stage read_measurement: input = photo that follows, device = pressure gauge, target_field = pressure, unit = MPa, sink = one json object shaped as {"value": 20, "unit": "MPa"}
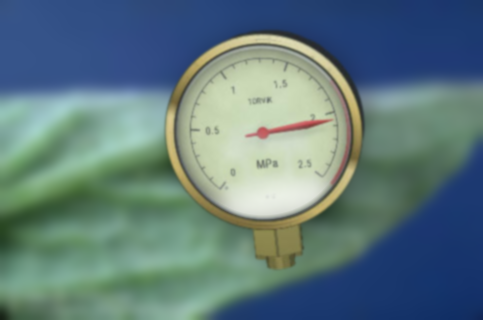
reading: {"value": 2.05, "unit": "MPa"}
